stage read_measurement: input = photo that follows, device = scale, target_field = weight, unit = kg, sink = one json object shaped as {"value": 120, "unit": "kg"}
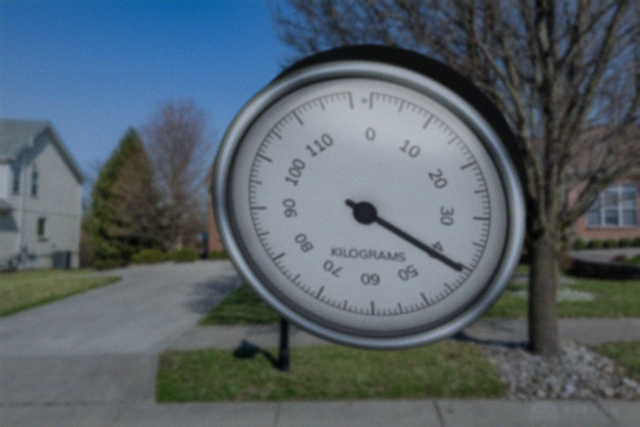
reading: {"value": 40, "unit": "kg"}
